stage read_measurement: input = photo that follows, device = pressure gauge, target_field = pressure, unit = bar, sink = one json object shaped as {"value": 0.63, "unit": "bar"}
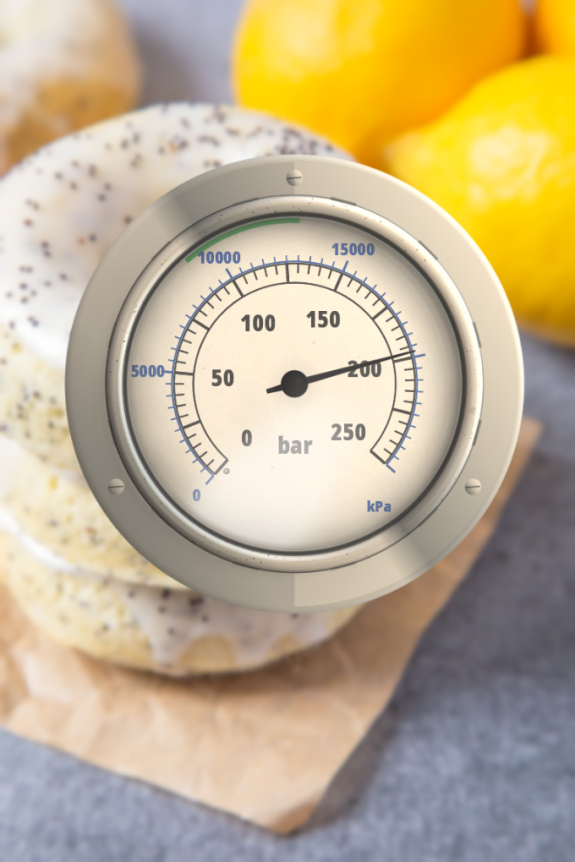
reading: {"value": 197.5, "unit": "bar"}
